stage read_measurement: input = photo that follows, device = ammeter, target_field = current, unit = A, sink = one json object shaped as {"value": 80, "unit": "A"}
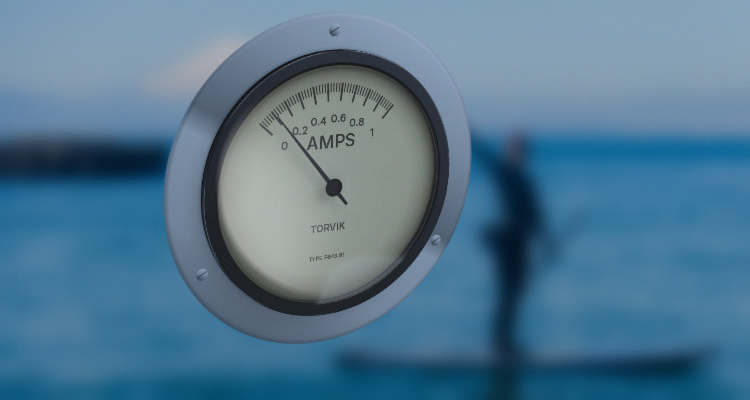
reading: {"value": 0.1, "unit": "A"}
